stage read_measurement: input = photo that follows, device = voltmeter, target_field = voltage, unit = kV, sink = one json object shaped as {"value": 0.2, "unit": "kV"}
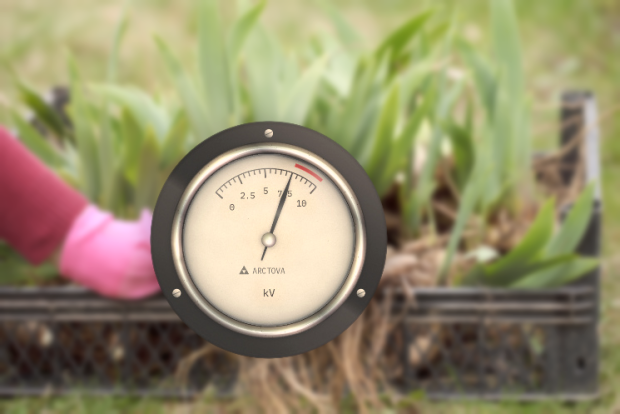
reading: {"value": 7.5, "unit": "kV"}
